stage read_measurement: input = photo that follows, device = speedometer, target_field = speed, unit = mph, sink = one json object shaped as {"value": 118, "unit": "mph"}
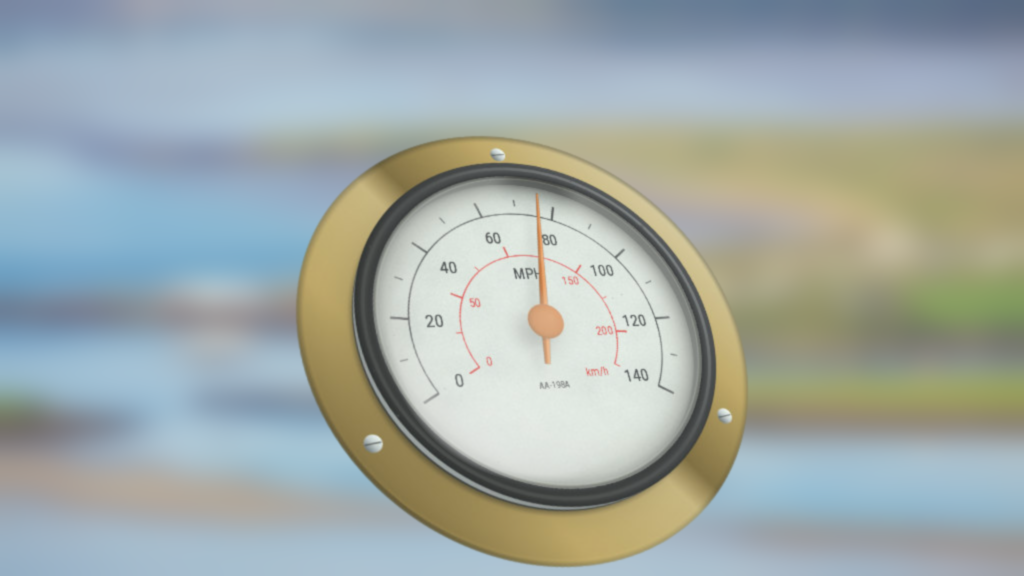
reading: {"value": 75, "unit": "mph"}
